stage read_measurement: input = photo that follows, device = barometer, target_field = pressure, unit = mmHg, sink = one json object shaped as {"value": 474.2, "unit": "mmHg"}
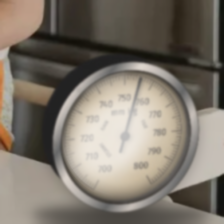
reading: {"value": 755, "unit": "mmHg"}
